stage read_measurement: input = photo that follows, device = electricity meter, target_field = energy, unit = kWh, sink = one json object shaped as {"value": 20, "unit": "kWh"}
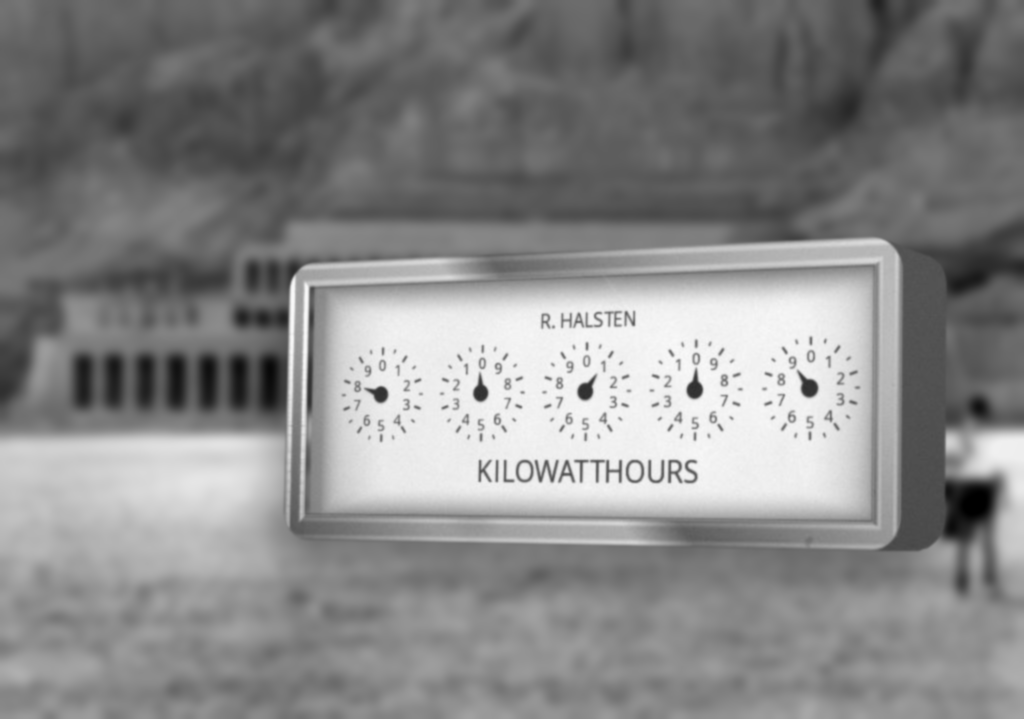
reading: {"value": 80099, "unit": "kWh"}
